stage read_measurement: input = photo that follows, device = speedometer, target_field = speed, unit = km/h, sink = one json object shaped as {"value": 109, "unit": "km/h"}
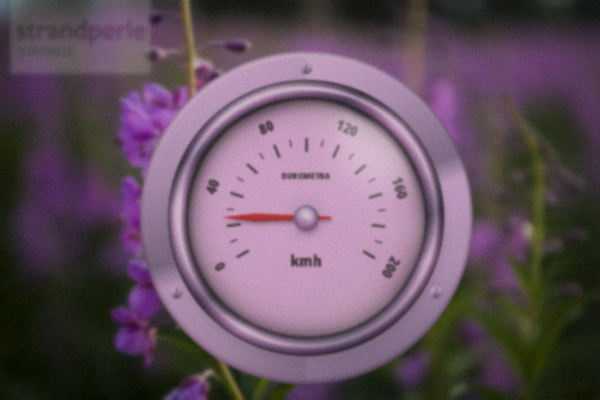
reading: {"value": 25, "unit": "km/h"}
